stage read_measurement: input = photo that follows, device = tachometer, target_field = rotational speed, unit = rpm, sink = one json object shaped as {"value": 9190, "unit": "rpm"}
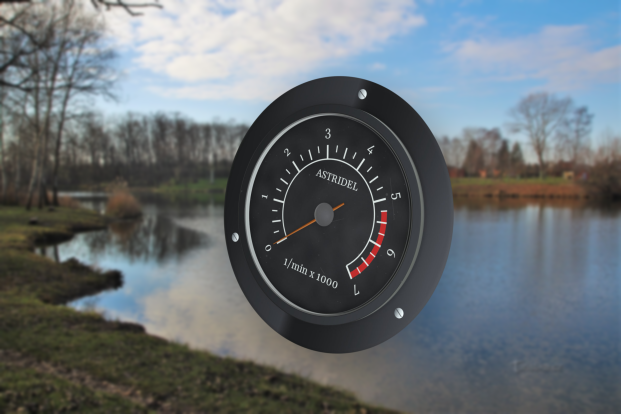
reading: {"value": 0, "unit": "rpm"}
